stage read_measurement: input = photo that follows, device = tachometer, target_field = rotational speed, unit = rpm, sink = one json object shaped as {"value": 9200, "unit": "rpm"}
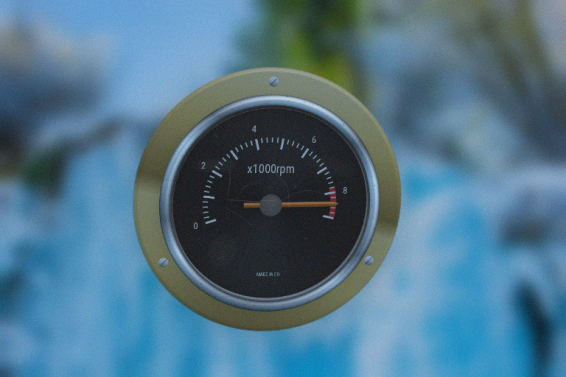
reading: {"value": 8400, "unit": "rpm"}
